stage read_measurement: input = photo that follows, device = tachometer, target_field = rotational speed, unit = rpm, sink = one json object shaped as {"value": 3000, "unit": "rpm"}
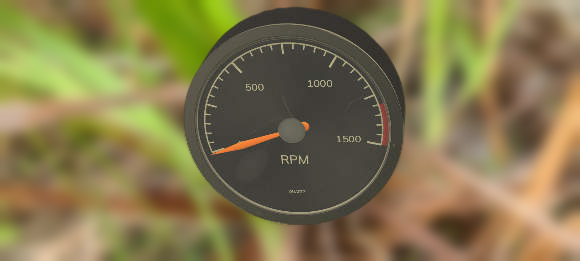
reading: {"value": 0, "unit": "rpm"}
